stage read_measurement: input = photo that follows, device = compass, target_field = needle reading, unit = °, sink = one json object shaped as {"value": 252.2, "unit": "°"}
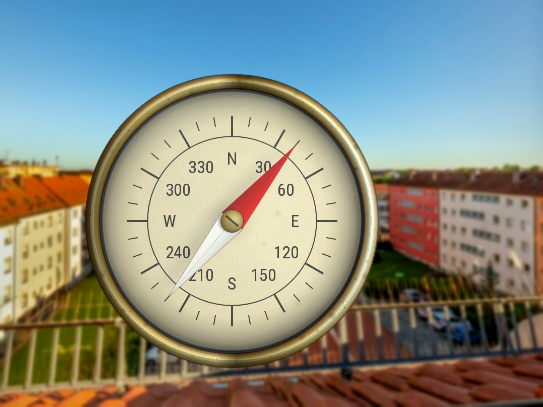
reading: {"value": 40, "unit": "°"}
